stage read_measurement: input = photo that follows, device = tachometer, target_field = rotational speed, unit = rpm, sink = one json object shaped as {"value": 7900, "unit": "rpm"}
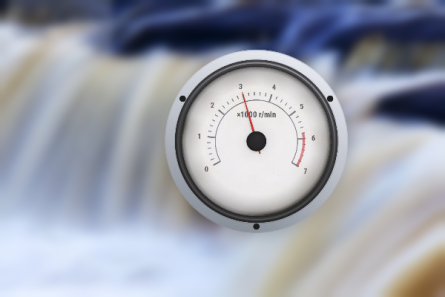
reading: {"value": 3000, "unit": "rpm"}
